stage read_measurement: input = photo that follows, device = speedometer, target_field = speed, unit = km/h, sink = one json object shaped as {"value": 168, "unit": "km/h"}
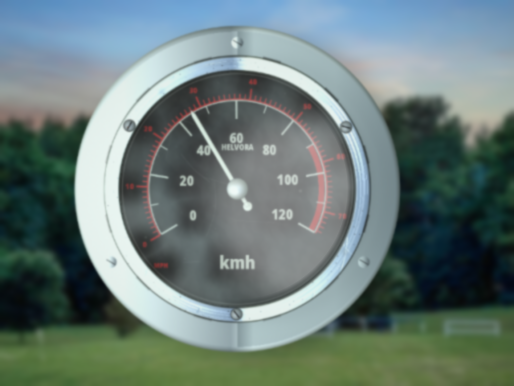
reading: {"value": 45, "unit": "km/h"}
